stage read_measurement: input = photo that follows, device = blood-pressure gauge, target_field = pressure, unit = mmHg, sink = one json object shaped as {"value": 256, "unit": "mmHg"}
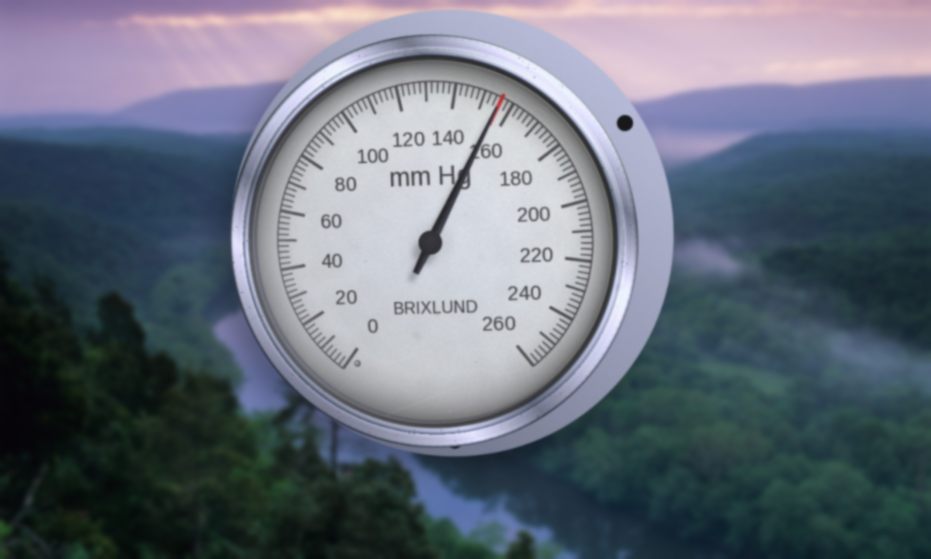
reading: {"value": 156, "unit": "mmHg"}
